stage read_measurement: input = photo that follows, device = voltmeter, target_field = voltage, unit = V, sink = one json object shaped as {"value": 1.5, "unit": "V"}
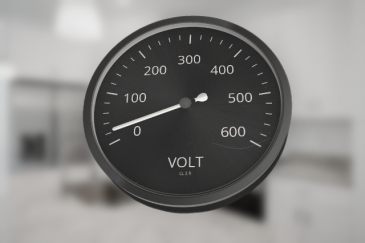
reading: {"value": 20, "unit": "V"}
